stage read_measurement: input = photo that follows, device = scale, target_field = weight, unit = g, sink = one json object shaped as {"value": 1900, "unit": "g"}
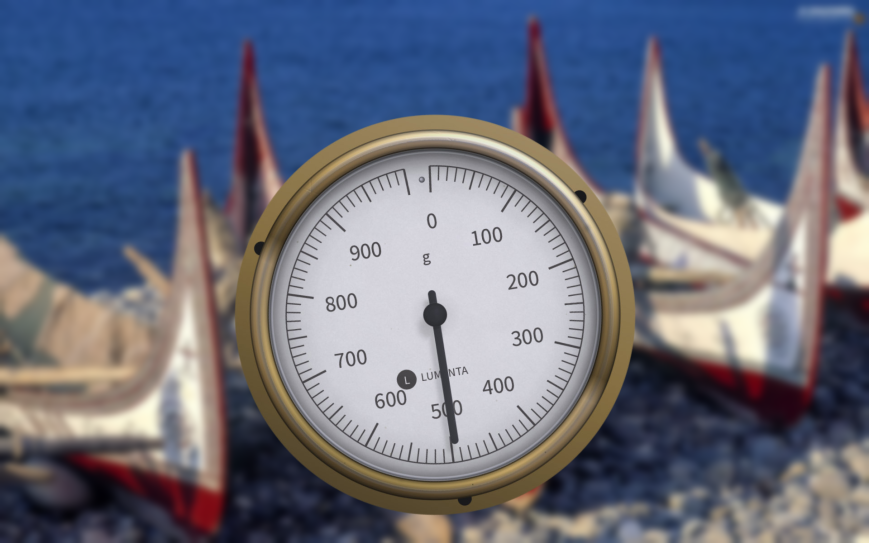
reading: {"value": 495, "unit": "g"}
